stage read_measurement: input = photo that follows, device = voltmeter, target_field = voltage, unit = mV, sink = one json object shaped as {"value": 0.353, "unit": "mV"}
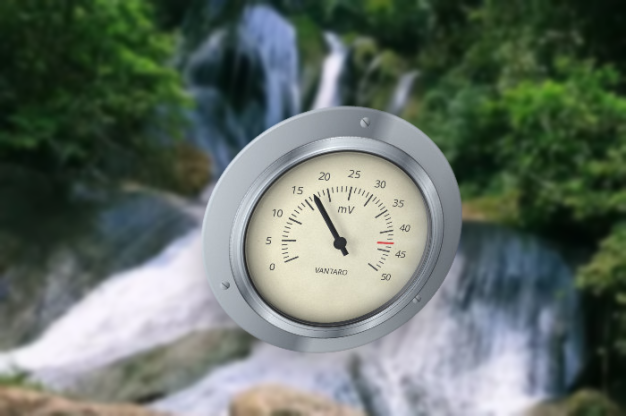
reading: {"value": 17, "unit": "mV"}
